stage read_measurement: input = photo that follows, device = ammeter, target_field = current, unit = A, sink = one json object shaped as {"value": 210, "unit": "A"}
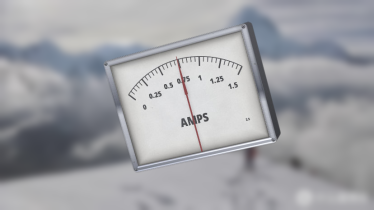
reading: {"value": 0.75, "unit": "A"}
